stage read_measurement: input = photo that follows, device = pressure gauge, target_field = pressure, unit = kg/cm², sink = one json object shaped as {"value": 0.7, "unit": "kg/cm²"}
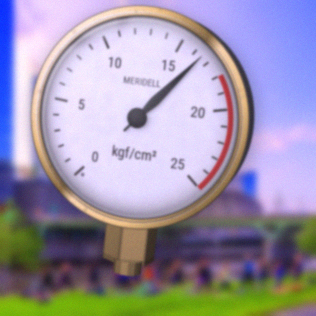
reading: {"value": 16.5, "unit": "kg/cm²"}
